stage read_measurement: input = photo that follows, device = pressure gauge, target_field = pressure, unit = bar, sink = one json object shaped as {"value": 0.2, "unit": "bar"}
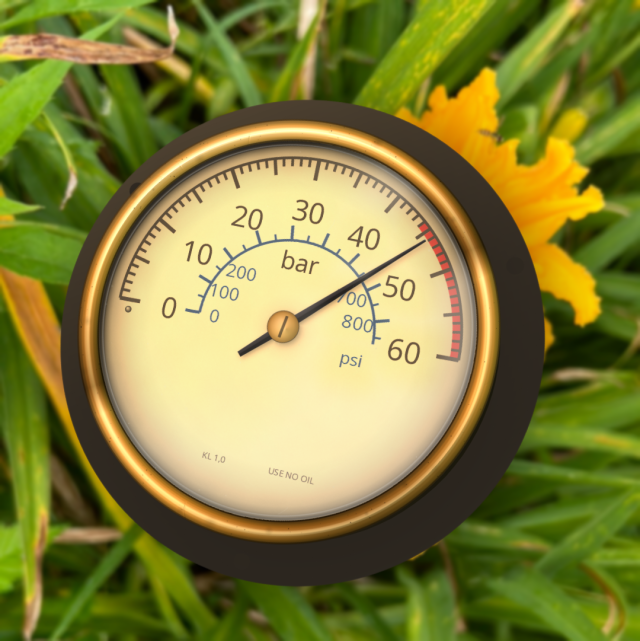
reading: {"value": 46, "unit": "bar"}
